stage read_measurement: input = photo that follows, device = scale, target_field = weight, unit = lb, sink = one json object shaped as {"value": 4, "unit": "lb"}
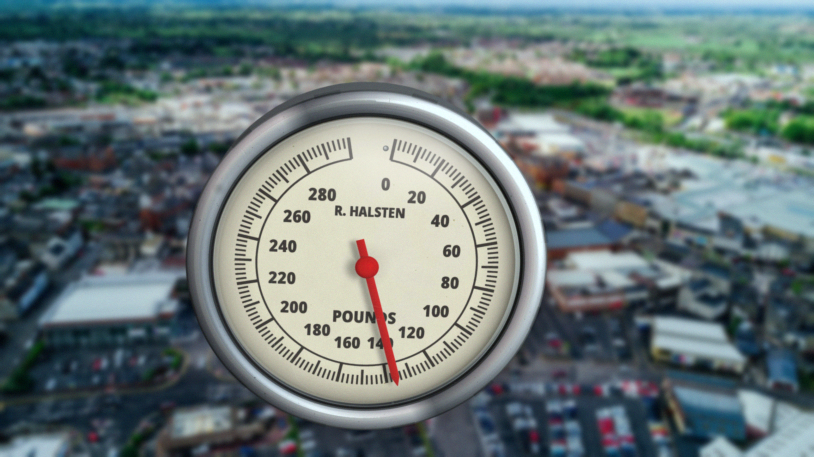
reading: {"value": 136, "unit": "lb"}
